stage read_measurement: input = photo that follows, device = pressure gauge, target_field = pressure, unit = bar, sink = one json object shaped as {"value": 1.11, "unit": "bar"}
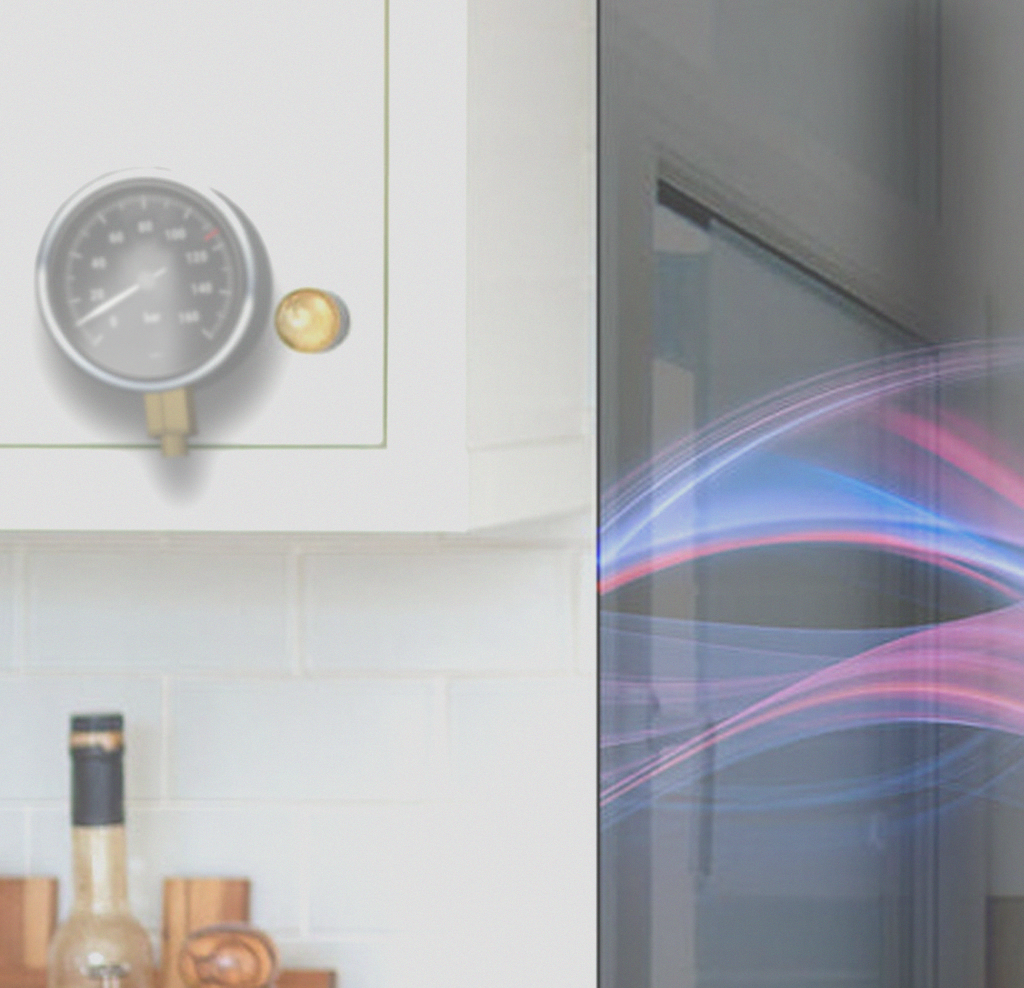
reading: {"value": 10, "unit": "bar"}
